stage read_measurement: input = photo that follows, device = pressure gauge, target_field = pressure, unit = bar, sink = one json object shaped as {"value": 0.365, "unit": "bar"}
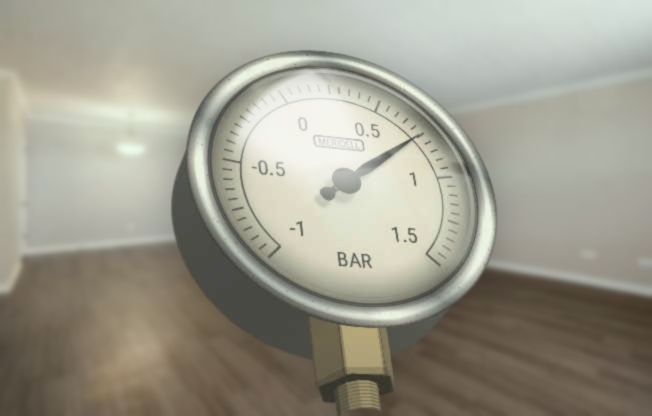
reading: {"value": 0.75, "unit": "bar"}
